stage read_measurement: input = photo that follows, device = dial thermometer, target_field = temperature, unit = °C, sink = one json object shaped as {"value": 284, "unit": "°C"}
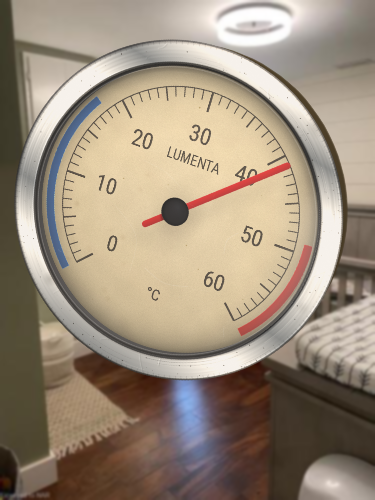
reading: {"value": 41, "unit": "°C"}
